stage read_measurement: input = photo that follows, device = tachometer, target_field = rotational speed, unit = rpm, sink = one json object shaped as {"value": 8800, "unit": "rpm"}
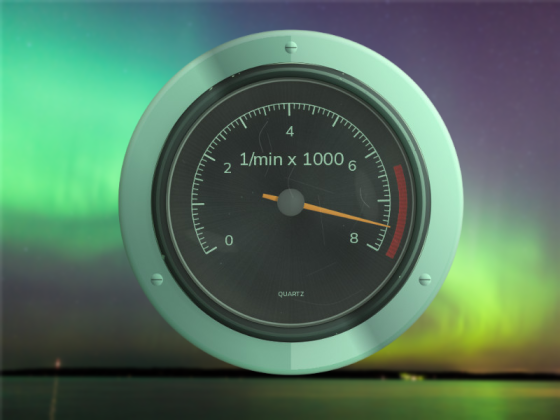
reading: {"value": 7500, "unit": "rpm"}
